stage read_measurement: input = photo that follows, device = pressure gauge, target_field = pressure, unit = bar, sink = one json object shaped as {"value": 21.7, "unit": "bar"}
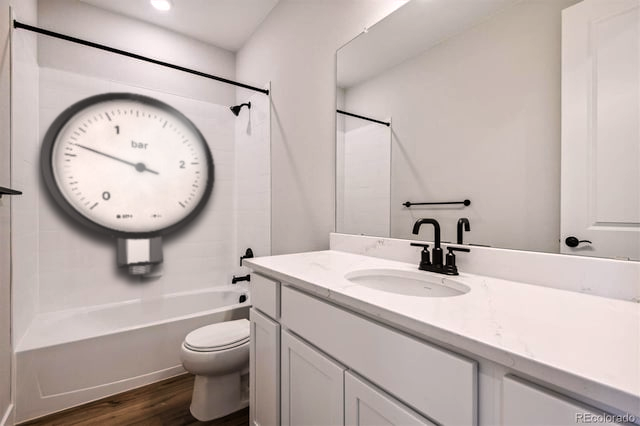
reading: {"value": 0.6, "unit": "bar"}
